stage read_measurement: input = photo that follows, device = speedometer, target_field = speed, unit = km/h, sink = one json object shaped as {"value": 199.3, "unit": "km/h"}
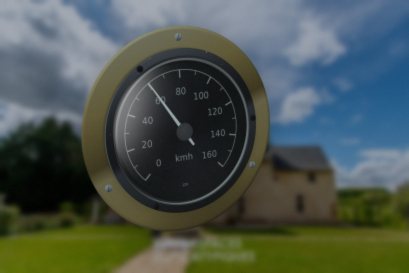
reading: {"value": 60, "unit": "km/h"}
